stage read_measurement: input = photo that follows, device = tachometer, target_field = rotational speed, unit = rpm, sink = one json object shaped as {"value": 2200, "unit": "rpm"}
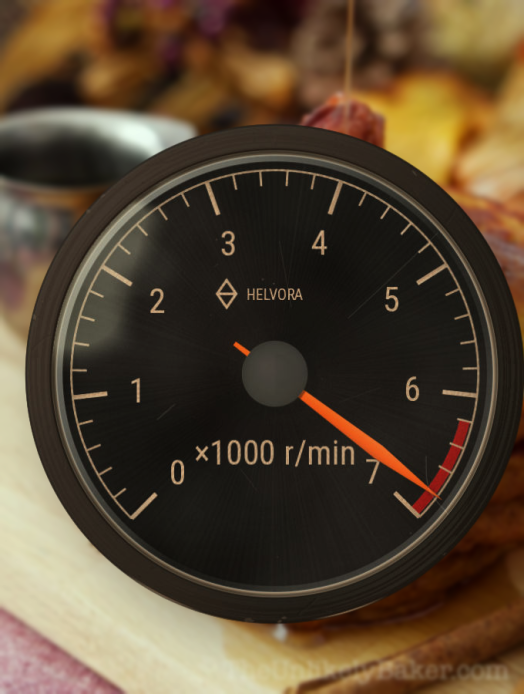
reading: {"value": 6800, "unit": "rpm"}
